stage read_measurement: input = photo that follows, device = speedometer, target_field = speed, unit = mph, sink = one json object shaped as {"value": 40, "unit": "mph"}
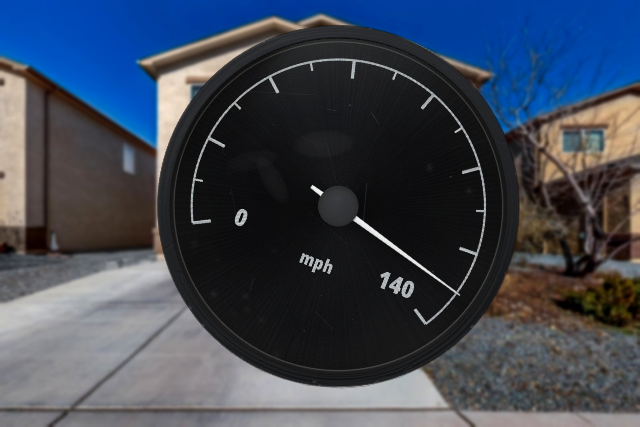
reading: {"value": 130, "unit": "mph"}
